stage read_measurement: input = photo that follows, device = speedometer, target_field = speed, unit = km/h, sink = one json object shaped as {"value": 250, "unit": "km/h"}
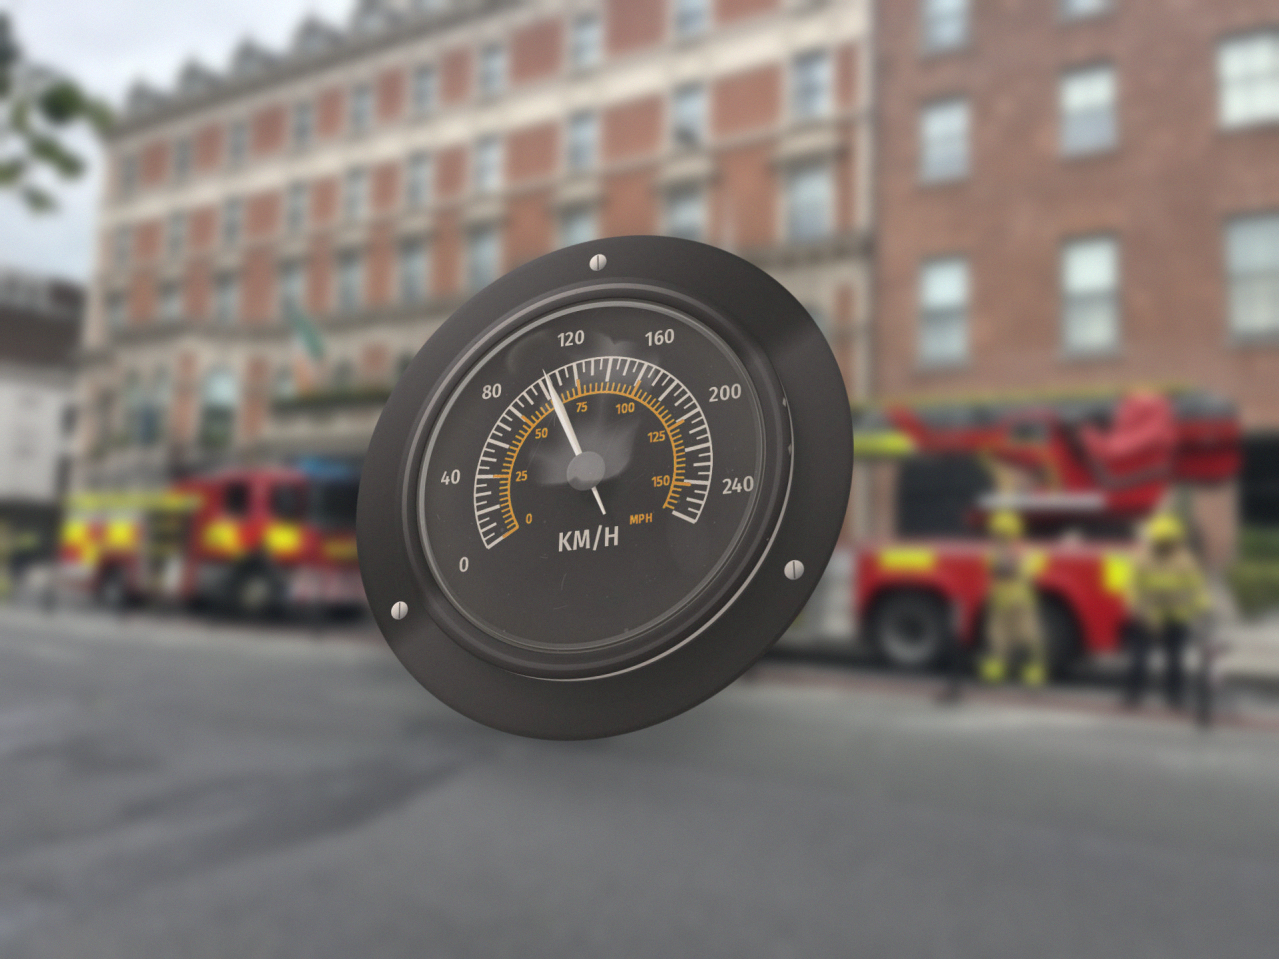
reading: {"value": 105, "unit": "km/h"}
